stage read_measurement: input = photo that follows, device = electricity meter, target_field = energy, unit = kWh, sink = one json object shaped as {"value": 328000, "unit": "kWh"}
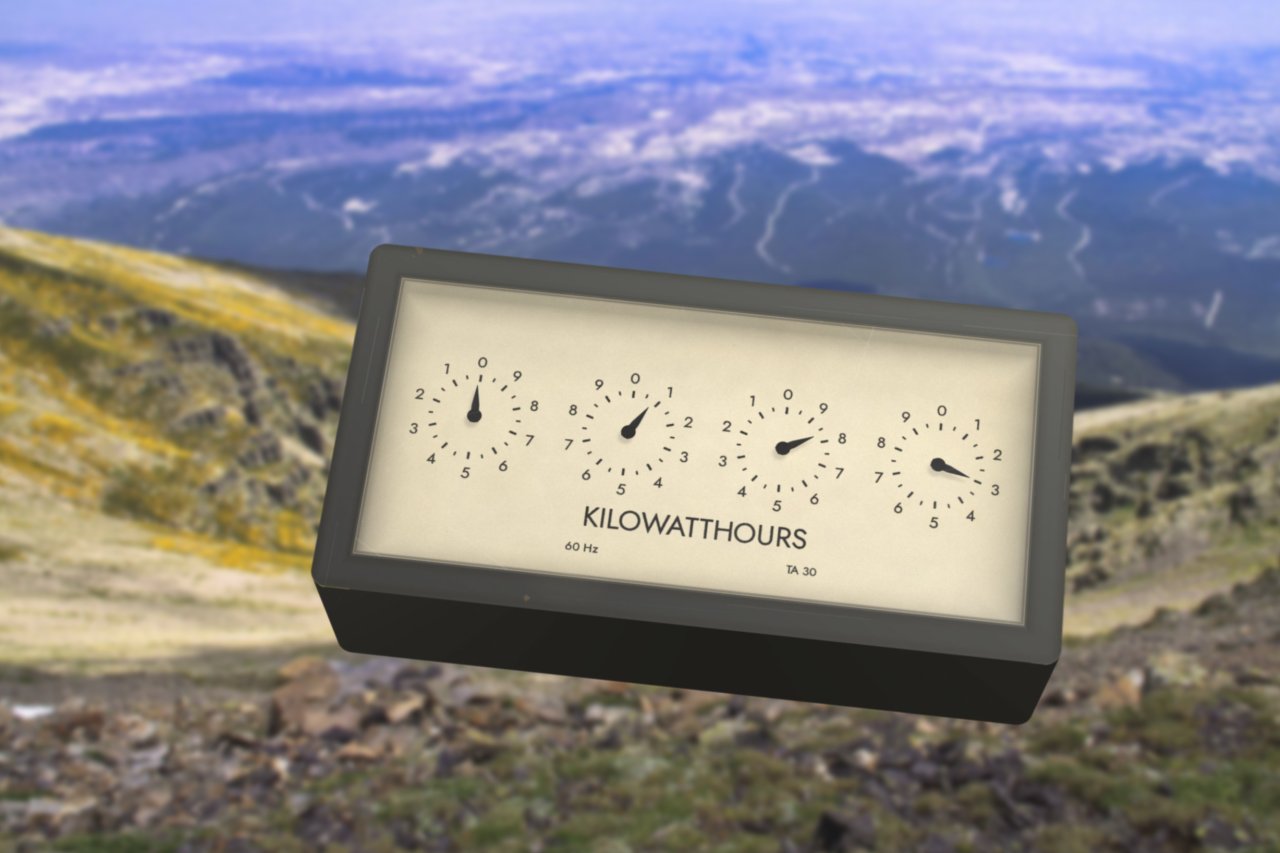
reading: {"value": 83, "unit": "kWh"}
